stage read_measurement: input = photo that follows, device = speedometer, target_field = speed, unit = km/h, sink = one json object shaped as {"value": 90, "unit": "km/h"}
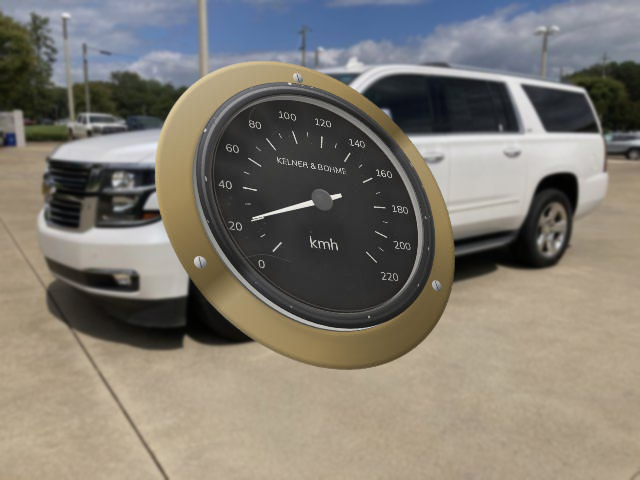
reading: {"value": 20, "unit": "km/h"}
